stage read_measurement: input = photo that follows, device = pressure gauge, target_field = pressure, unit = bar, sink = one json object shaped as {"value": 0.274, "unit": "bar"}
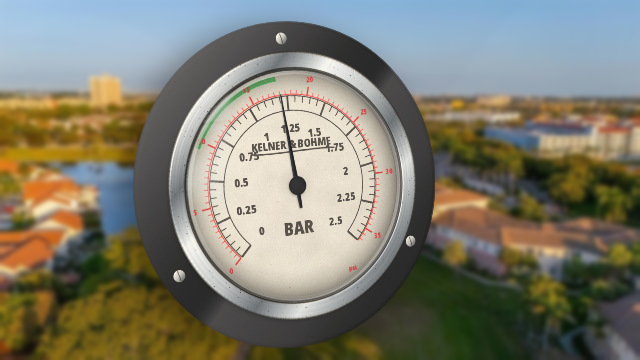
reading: {"value": 1.2, "unit": "bar"}
